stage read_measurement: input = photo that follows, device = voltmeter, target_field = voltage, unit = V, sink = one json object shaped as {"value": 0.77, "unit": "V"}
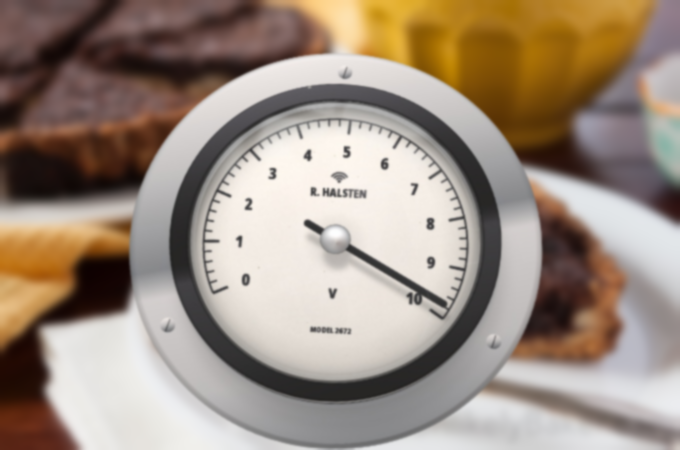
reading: {"value": 9.8, "unit": "V"}
